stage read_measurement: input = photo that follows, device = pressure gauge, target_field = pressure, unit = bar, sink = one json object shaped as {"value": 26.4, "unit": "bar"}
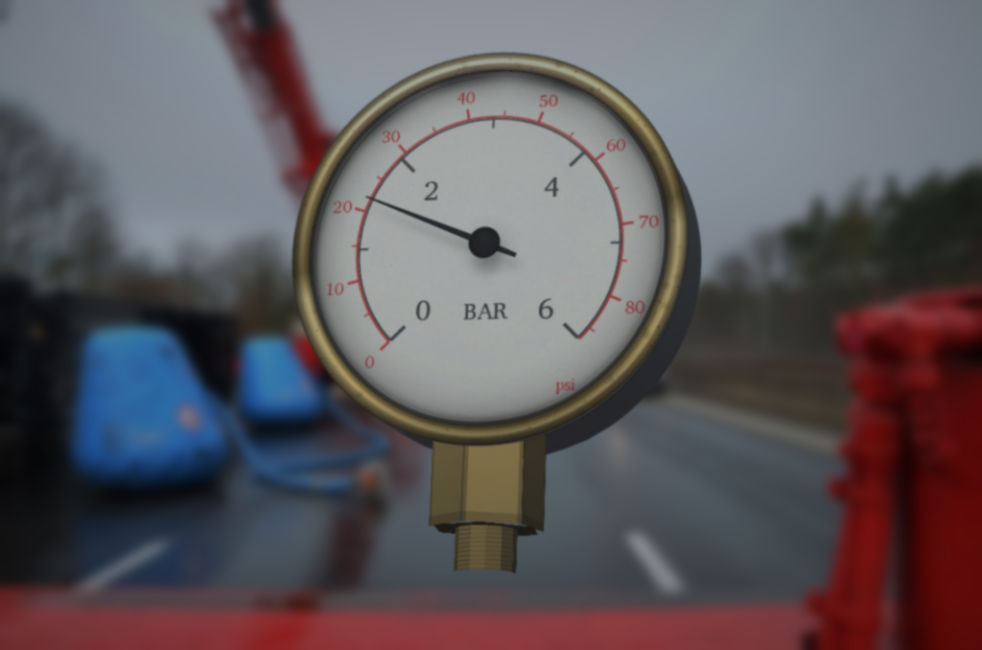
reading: {"value": 1.5, "unit": "bar"}
